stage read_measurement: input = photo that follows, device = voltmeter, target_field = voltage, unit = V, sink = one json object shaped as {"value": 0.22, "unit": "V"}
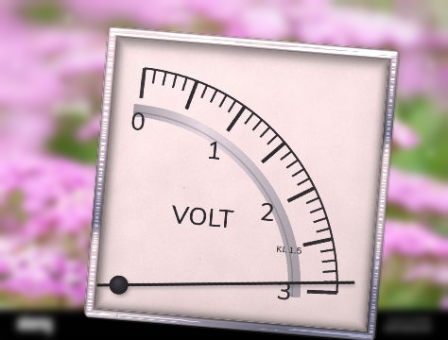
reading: {"value": 2.9, "unit": "V"}
